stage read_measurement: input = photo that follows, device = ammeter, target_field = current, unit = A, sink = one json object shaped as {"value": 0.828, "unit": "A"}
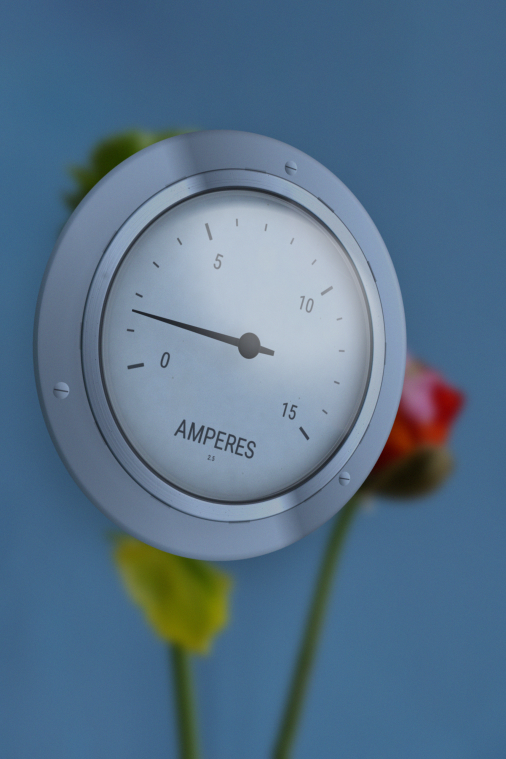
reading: {"value": 1.5, "unit": "A"}
